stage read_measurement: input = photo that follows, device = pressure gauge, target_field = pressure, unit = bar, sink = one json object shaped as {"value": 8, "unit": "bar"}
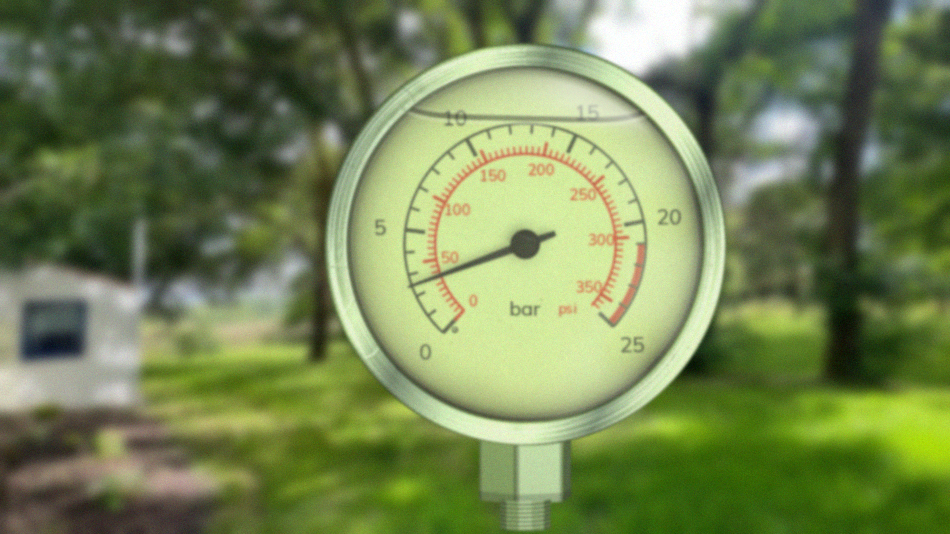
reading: {"value": 2.5, "unit": "bar"}
